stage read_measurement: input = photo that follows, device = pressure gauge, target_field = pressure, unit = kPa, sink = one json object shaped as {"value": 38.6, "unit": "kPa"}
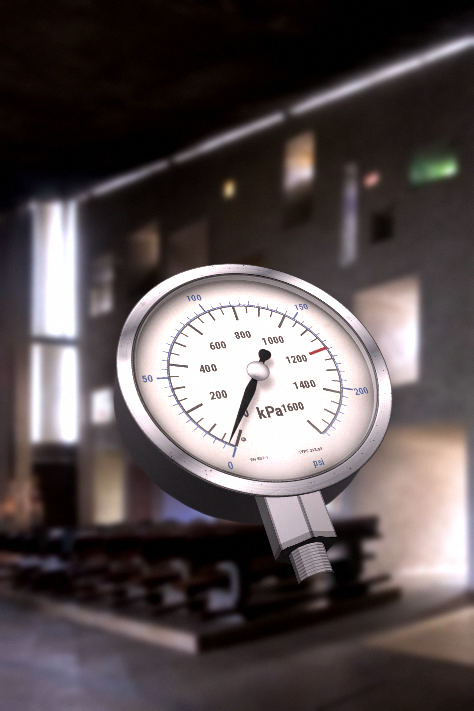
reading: {"value": 25, "unit": "kPa"}
